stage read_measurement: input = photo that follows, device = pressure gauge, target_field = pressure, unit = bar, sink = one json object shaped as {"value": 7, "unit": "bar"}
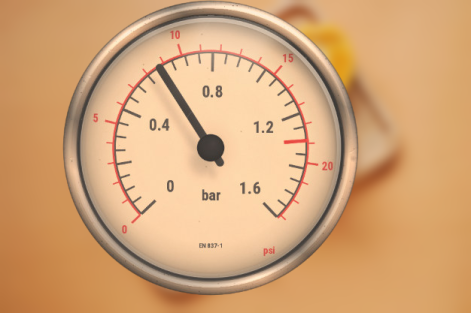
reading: {"value": 0.6, "unit": "bar"}
